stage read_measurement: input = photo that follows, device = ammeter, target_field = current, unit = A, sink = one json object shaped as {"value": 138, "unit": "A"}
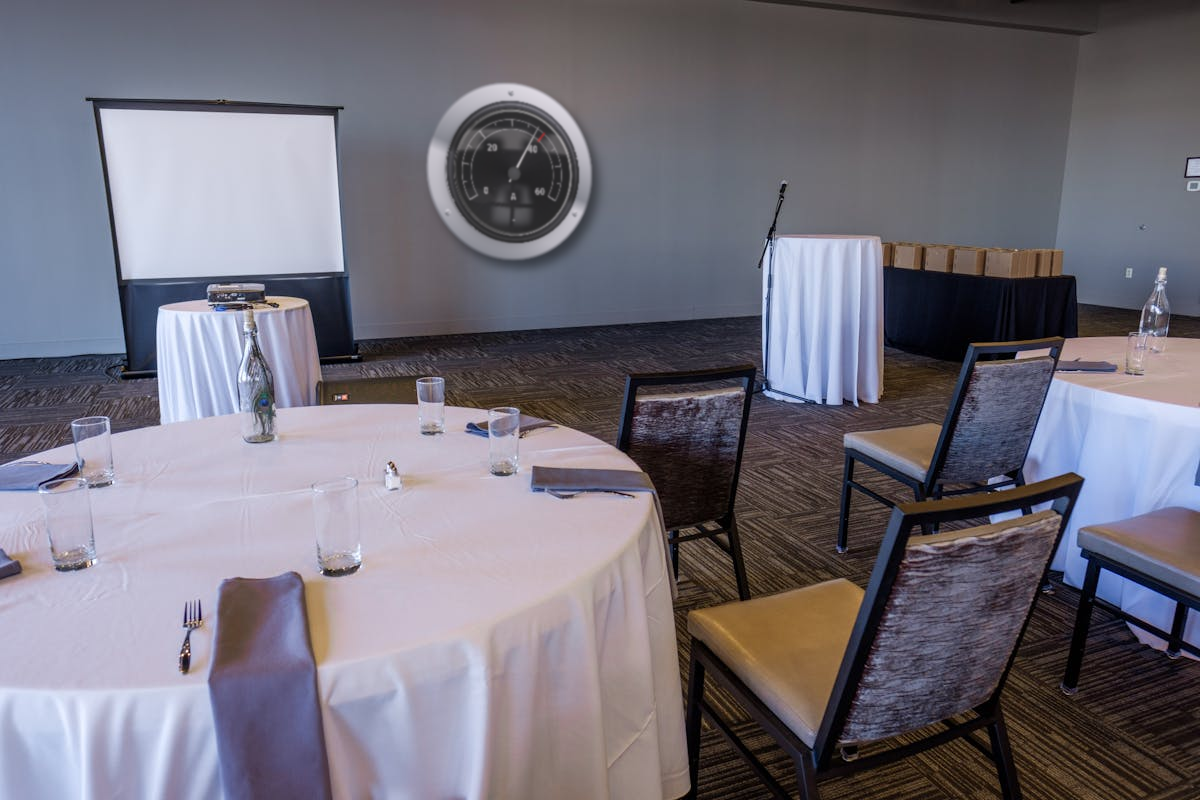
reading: {"value": 37.5, "unit": "A"}
